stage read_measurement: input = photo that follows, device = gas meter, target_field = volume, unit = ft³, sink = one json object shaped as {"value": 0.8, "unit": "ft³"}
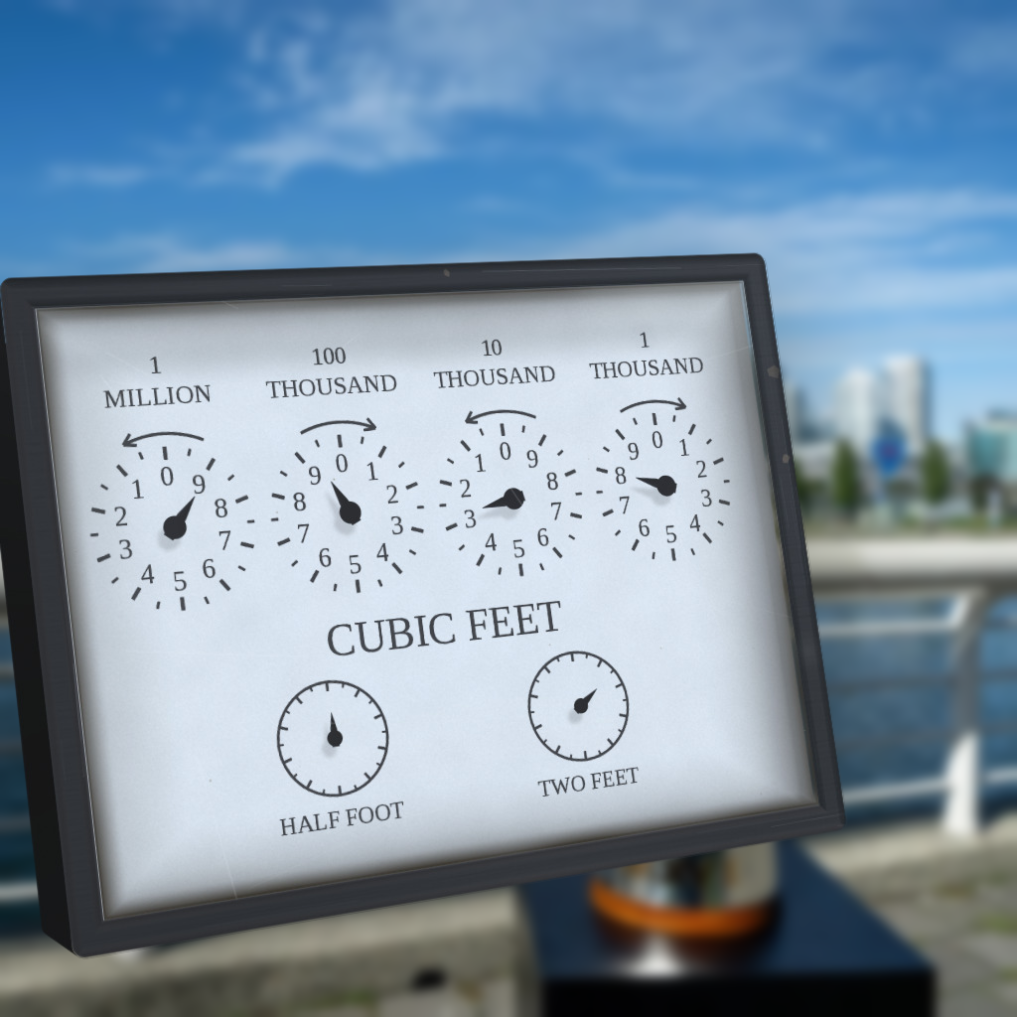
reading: {"value": 892800, "unit": "ft³"}
